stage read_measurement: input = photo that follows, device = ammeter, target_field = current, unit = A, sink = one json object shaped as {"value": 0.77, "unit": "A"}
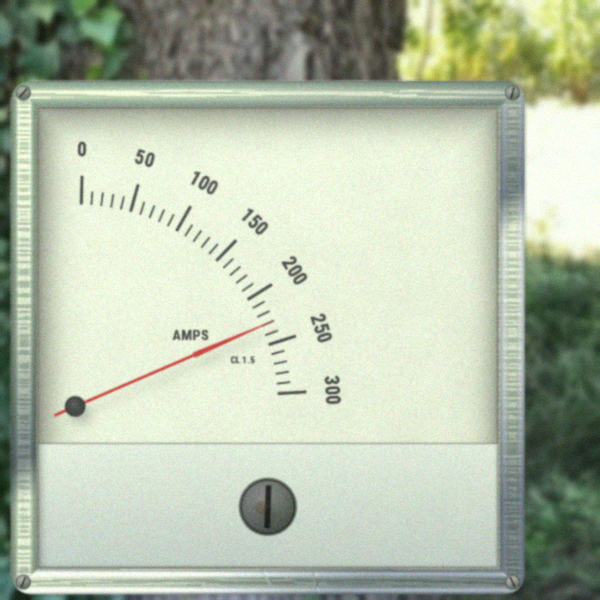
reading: {"value": 230, "unit": "A"}
